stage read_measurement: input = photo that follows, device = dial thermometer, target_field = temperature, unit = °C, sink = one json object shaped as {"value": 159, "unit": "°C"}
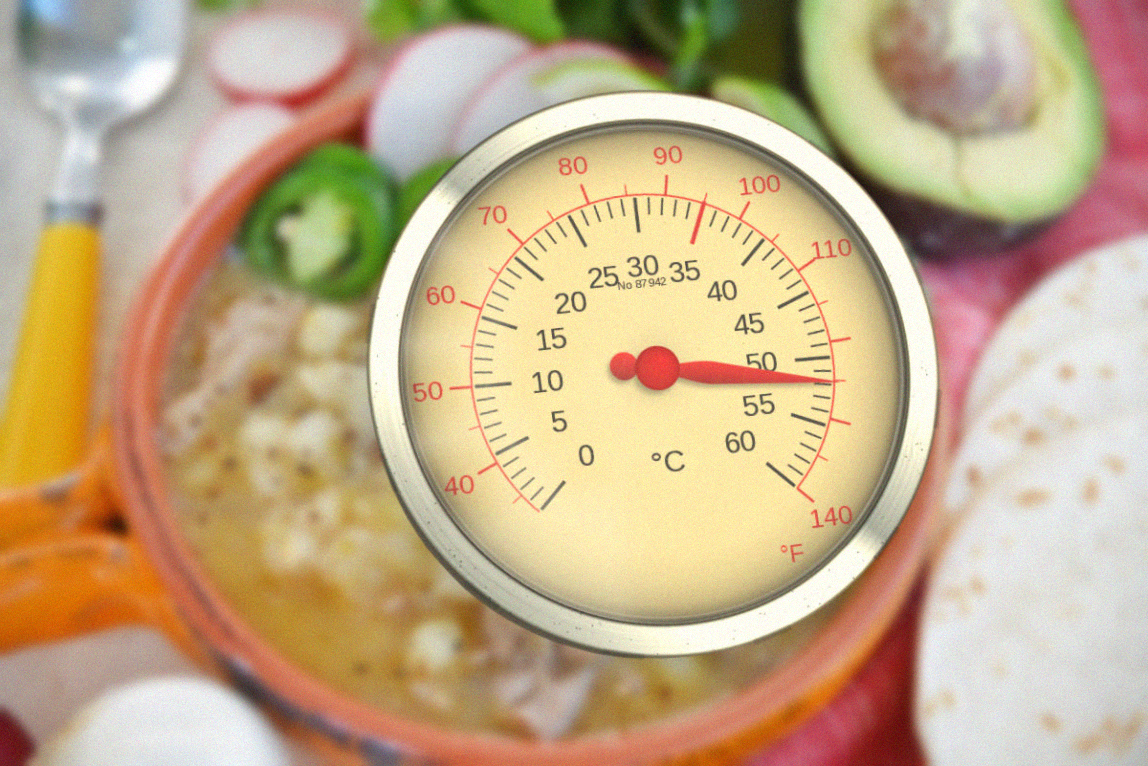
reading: {"value": 52, "unit": "°C"}
